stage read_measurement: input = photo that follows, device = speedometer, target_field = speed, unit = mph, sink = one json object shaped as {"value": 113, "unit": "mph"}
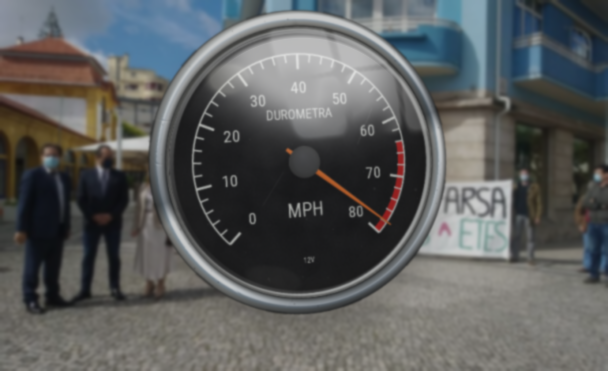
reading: {"value": 78, "unit": "mph"}
